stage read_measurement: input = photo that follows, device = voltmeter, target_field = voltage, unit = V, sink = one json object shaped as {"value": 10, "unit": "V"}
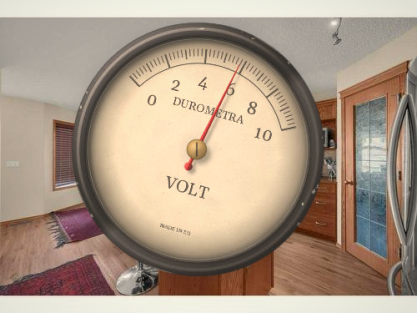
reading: {"value": 5.8, "unit": "V"}
